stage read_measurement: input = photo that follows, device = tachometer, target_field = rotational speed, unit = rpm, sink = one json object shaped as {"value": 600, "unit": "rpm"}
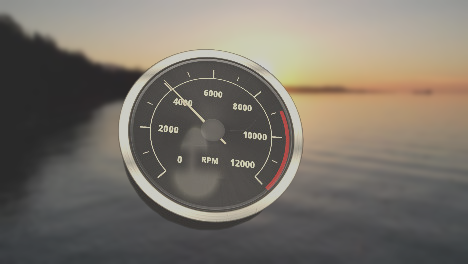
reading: {"value": 4000, "unit": "rpm"}
